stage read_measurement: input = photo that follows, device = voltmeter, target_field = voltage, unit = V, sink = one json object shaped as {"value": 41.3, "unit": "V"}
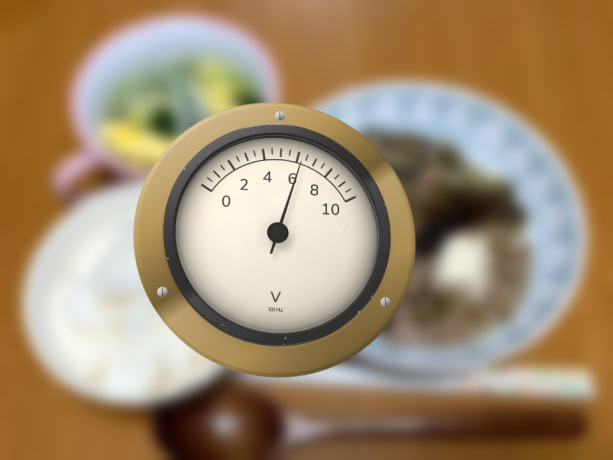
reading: {"value": 6.25, "unit": "V"}
